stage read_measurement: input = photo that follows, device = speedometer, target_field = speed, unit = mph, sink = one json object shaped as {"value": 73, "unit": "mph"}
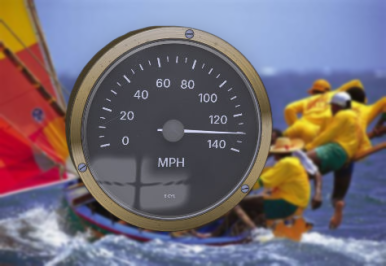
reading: {"value": 130, "unit": "mph"}
